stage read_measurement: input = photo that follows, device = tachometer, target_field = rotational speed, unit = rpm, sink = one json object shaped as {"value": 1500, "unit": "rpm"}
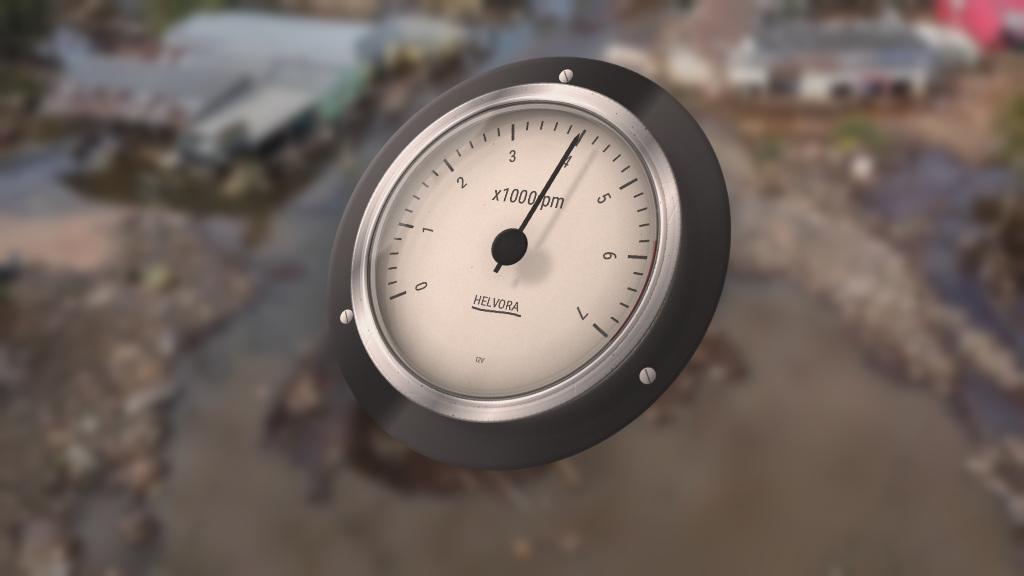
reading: {"value": 4000, "unit": "rpm"}
